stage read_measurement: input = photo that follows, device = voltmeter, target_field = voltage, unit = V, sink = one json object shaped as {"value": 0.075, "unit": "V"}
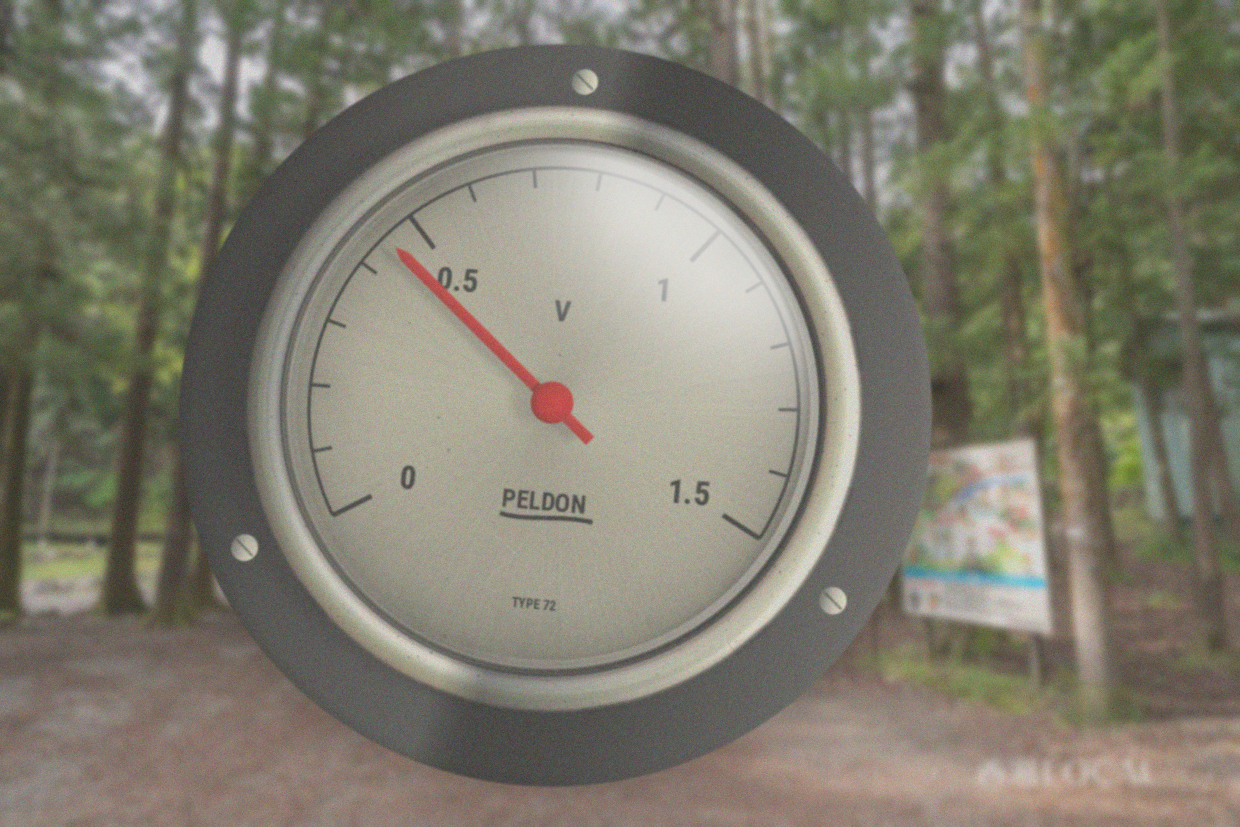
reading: {"value": 0.45, "unit": "V"}
